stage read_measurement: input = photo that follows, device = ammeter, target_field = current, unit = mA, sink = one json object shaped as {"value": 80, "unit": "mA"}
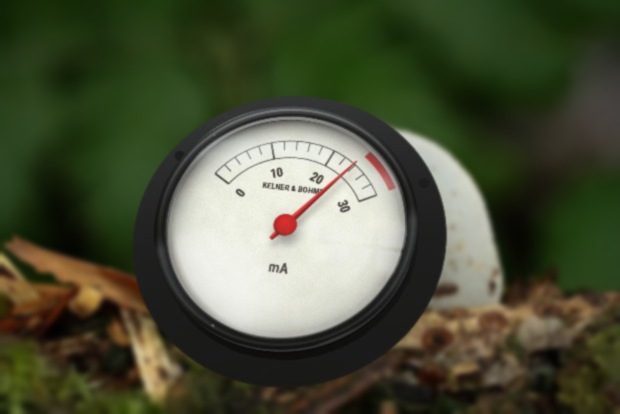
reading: {"value": 24, "unit": "mA"}
